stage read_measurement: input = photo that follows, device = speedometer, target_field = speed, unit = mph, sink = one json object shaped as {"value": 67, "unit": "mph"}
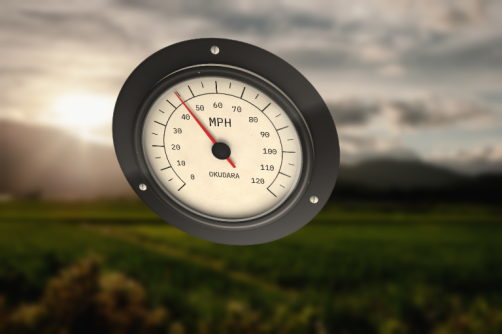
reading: {"value": 45, "unit": "mph"}
